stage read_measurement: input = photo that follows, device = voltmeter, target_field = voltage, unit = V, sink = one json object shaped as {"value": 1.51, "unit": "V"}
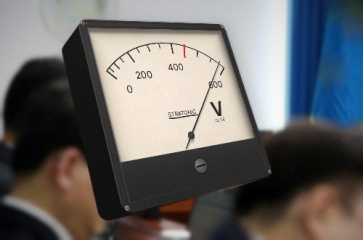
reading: {"value": 575, "unit": "V"}
